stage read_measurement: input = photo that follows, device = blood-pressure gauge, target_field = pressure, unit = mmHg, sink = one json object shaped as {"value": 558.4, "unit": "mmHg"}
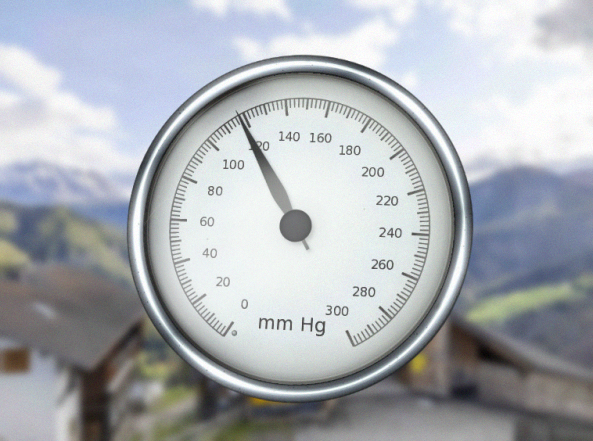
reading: {"value": 118, "unit": "mmHg"}
